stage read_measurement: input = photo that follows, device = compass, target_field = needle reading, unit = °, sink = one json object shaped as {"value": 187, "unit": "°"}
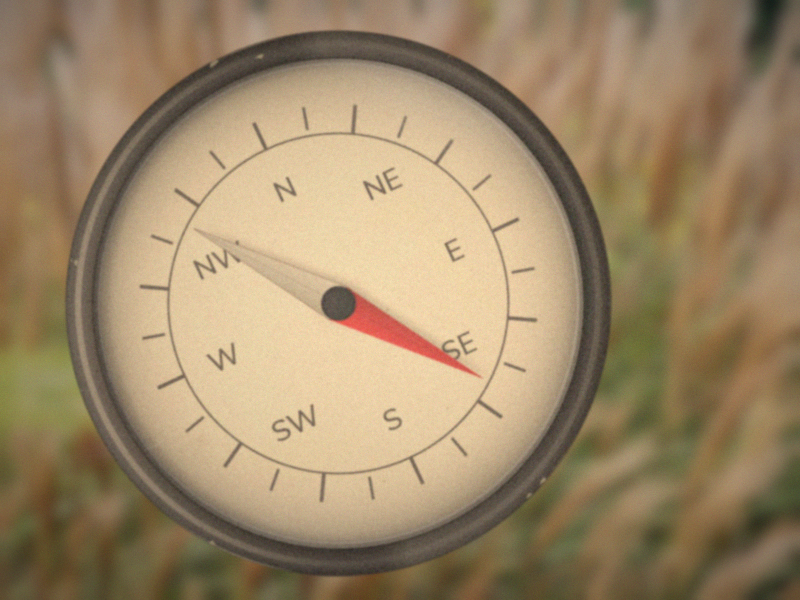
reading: {"value": 142.5, "unit": "°"}
